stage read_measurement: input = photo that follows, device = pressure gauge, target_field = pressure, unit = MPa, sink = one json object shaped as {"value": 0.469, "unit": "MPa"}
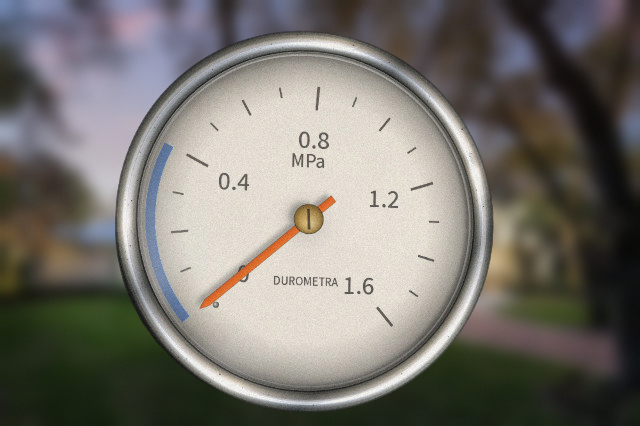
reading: {"value": 0, "unit": "MPa"}
